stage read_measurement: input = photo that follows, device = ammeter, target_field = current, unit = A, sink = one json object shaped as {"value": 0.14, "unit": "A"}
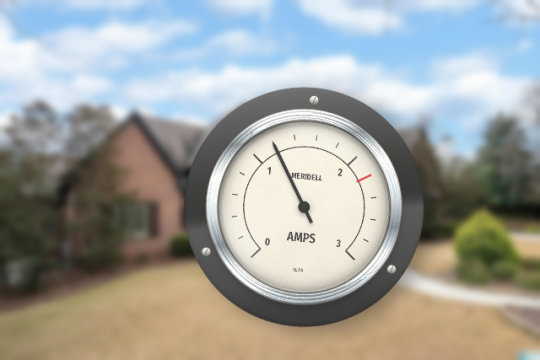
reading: {"value": 1.2, "unit": "A"}
